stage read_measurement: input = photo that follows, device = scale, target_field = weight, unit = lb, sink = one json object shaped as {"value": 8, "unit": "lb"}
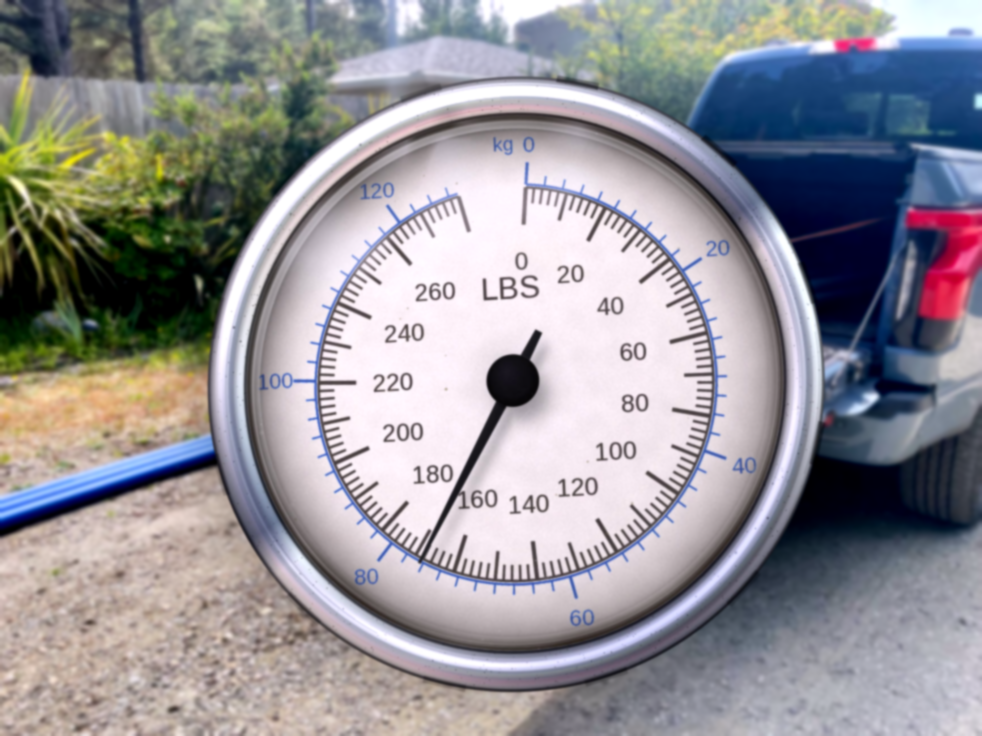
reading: {"value": 168, "unit": "lb"}
